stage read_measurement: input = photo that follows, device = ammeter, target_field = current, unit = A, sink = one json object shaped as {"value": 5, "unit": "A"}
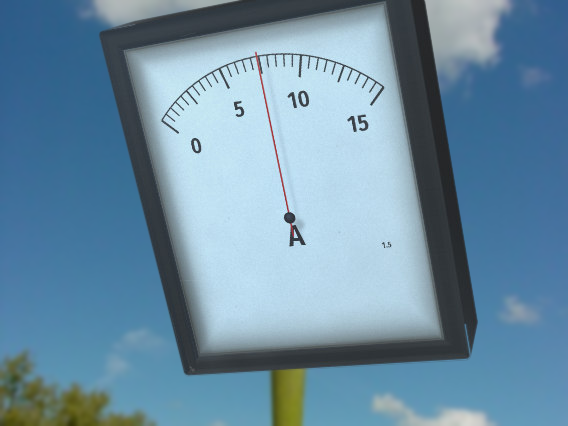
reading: {"value": 7.5, "unit": "A"}
